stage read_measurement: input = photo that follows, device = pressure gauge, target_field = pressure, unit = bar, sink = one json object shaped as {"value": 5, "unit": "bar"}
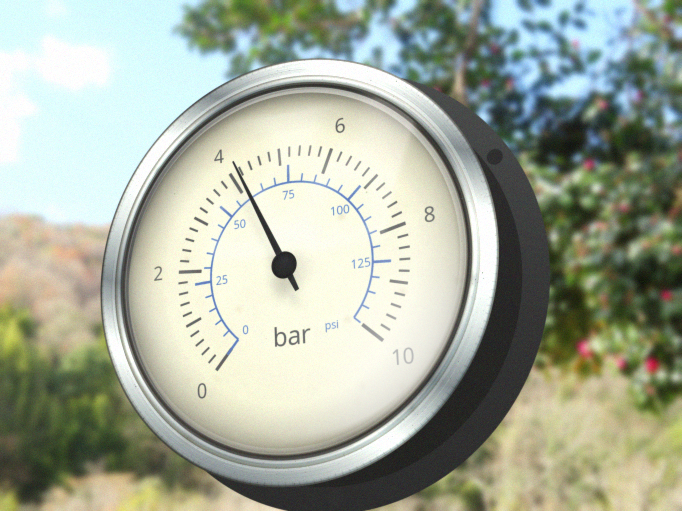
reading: {"value": 4.2, "unit": "bar"}
